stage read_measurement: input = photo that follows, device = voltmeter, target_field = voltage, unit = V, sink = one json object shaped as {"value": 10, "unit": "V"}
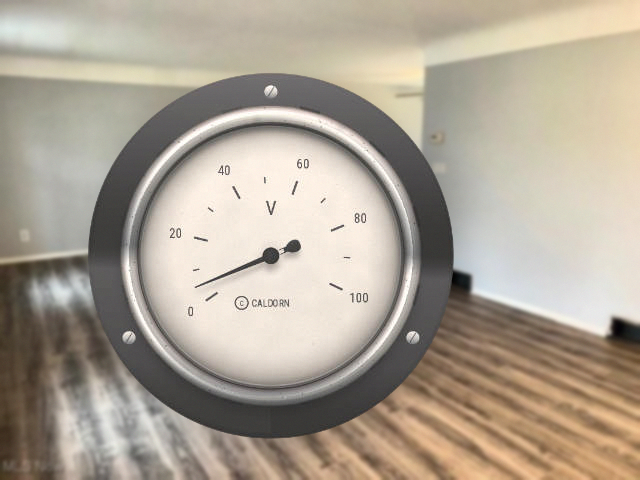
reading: {"value": 5, "unit": "V"}
